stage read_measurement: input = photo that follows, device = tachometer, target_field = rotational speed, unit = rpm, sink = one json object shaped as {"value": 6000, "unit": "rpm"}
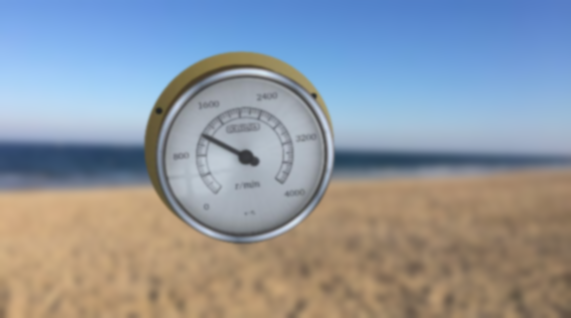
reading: {"value": 1200, "unit": "rpm"}
